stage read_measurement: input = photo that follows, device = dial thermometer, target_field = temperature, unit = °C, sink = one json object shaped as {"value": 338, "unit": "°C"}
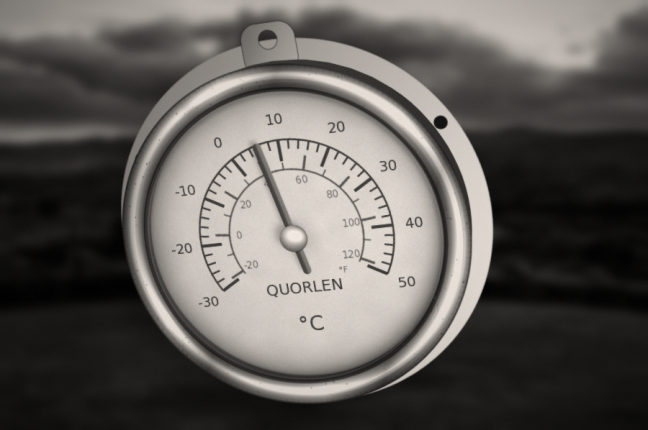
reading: {"value": 6, "unit": "°C"}
